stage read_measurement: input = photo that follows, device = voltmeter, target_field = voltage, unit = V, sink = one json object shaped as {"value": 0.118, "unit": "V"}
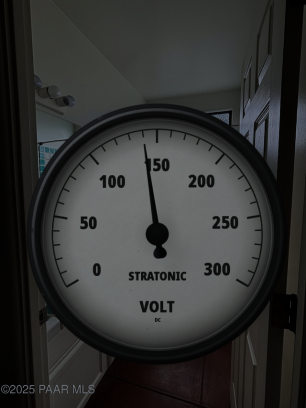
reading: {"value": 140, "unit": "V"}
